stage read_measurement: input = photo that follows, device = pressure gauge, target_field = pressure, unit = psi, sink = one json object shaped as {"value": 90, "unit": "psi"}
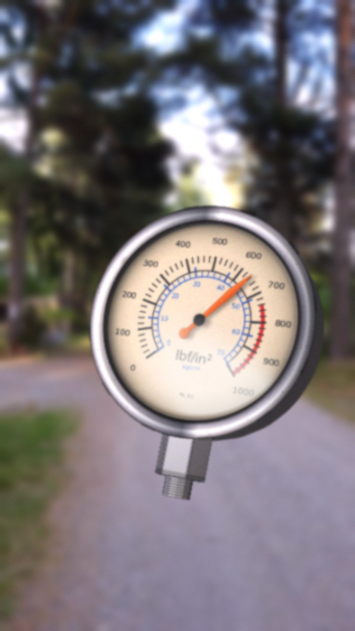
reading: {"value": 640, "unit": "psi"}
